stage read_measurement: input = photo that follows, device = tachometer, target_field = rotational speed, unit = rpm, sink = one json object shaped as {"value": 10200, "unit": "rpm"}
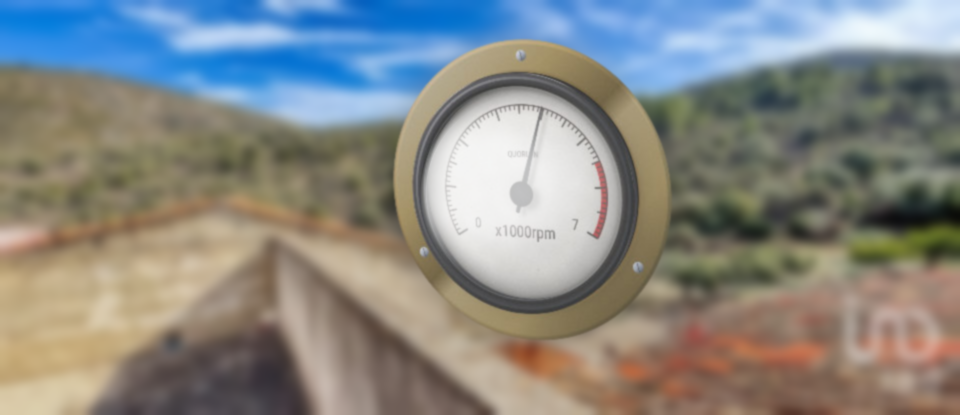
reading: {"value": 4000, "unit": "rpm"}
